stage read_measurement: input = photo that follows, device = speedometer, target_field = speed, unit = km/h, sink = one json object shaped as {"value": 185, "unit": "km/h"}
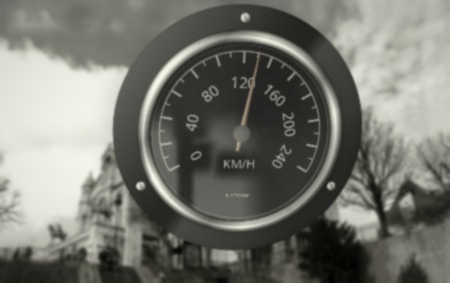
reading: {"value": 130, "unit": "km/h"}
